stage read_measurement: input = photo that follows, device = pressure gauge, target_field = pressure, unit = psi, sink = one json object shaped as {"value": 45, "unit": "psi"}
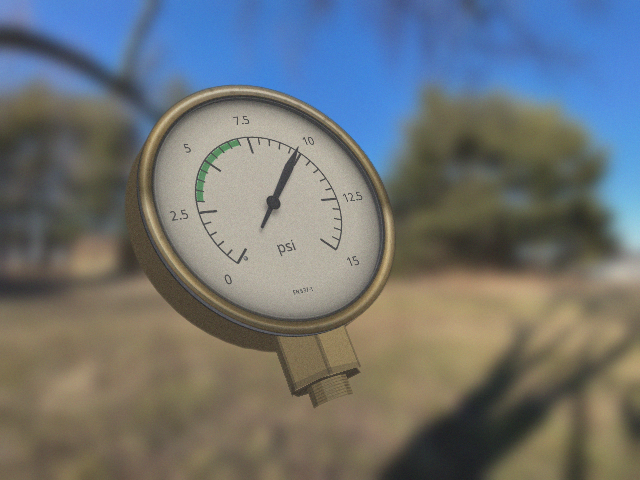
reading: {"value": 9.75, "unit": "psi"}
